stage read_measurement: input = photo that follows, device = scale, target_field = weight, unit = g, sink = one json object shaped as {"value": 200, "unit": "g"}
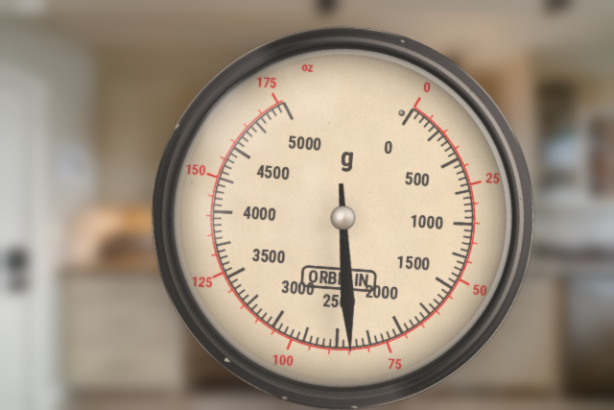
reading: {"value": 2400, "unit": "g"}
